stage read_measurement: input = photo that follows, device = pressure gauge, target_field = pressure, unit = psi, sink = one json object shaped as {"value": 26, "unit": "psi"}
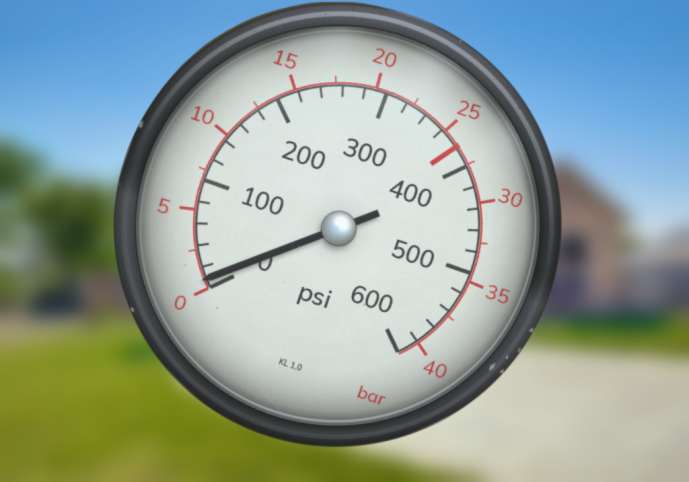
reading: {"value": 10, "unit": "psi"}
